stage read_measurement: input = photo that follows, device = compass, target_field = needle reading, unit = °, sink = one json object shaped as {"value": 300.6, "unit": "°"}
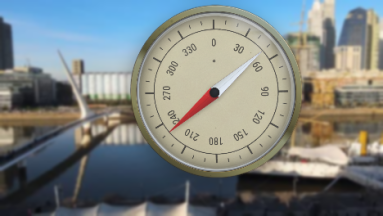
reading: {"value": 230, "unit": "°"}
